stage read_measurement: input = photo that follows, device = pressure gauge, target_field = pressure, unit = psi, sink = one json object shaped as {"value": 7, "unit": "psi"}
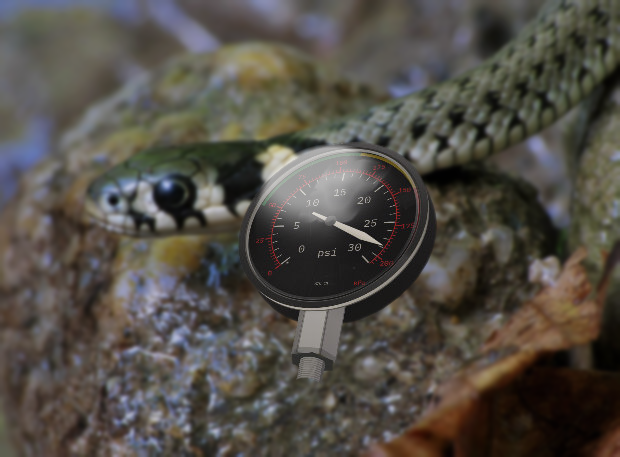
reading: {"value": 28, "unit": "psi"}
